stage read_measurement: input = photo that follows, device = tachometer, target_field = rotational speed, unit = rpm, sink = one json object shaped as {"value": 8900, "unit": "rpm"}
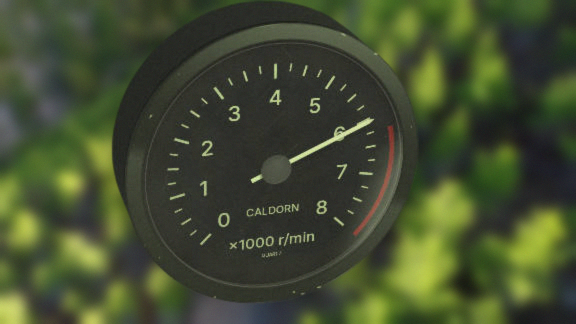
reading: {"value": 6000, "unit": "rpm"}
